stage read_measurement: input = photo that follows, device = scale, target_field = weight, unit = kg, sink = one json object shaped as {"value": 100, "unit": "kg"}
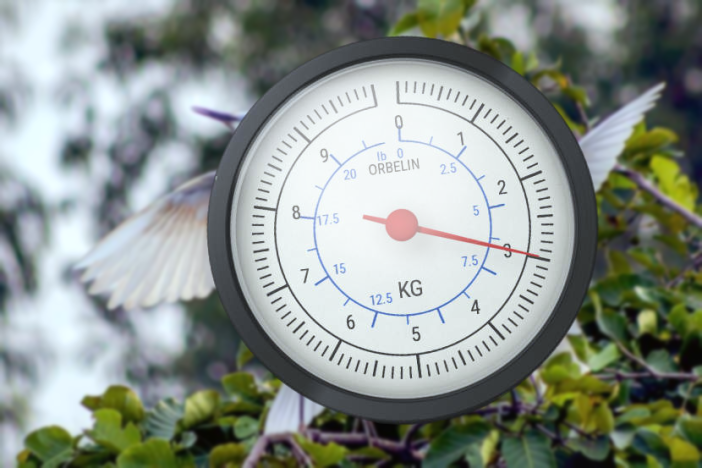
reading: {"value": 3, "unit": "kg"}
